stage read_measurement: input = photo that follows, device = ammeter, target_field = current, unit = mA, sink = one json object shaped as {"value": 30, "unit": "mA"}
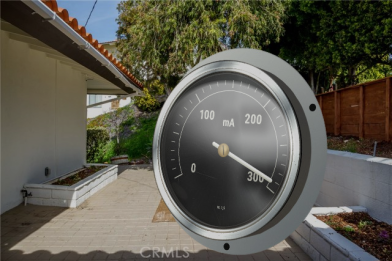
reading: {"value": 290, "unit": "mA"}
